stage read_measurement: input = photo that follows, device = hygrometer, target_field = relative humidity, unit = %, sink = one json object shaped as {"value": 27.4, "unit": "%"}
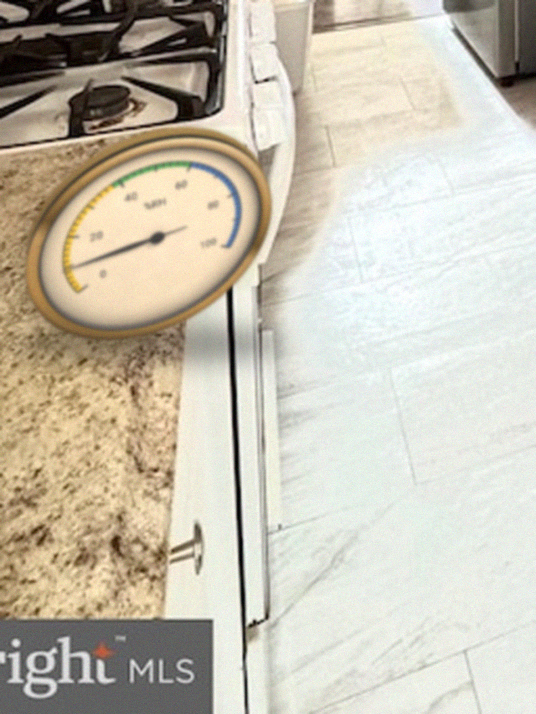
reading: {"value": 10, "unit": "%"}
